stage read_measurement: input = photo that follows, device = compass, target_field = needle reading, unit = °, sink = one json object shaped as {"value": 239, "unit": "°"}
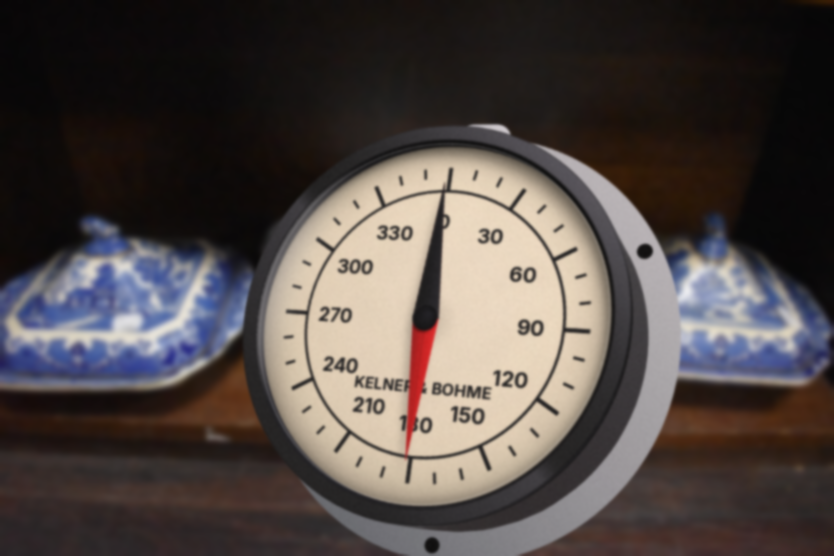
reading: {"value": 180, "unit": "°"}
